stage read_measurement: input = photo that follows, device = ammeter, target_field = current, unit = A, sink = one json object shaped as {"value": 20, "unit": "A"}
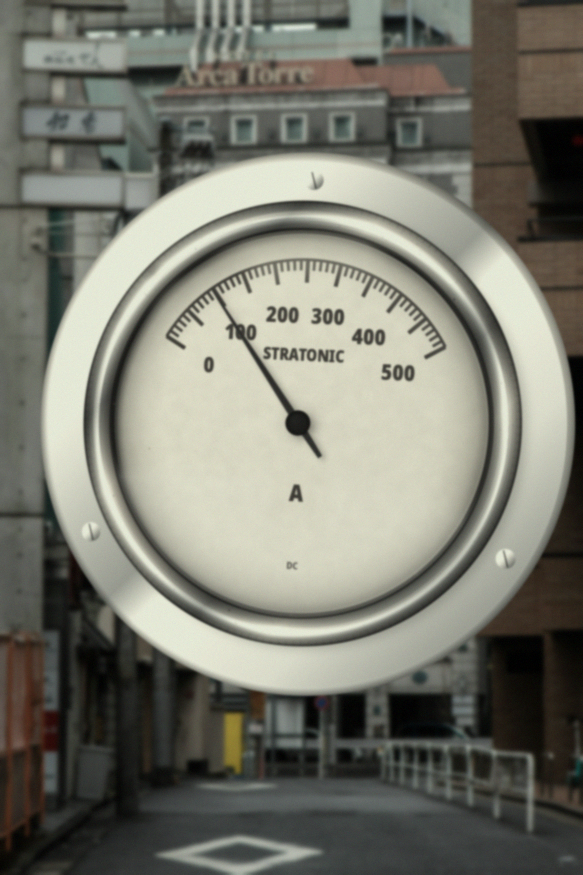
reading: {"value": 100, "unit": "A"}
